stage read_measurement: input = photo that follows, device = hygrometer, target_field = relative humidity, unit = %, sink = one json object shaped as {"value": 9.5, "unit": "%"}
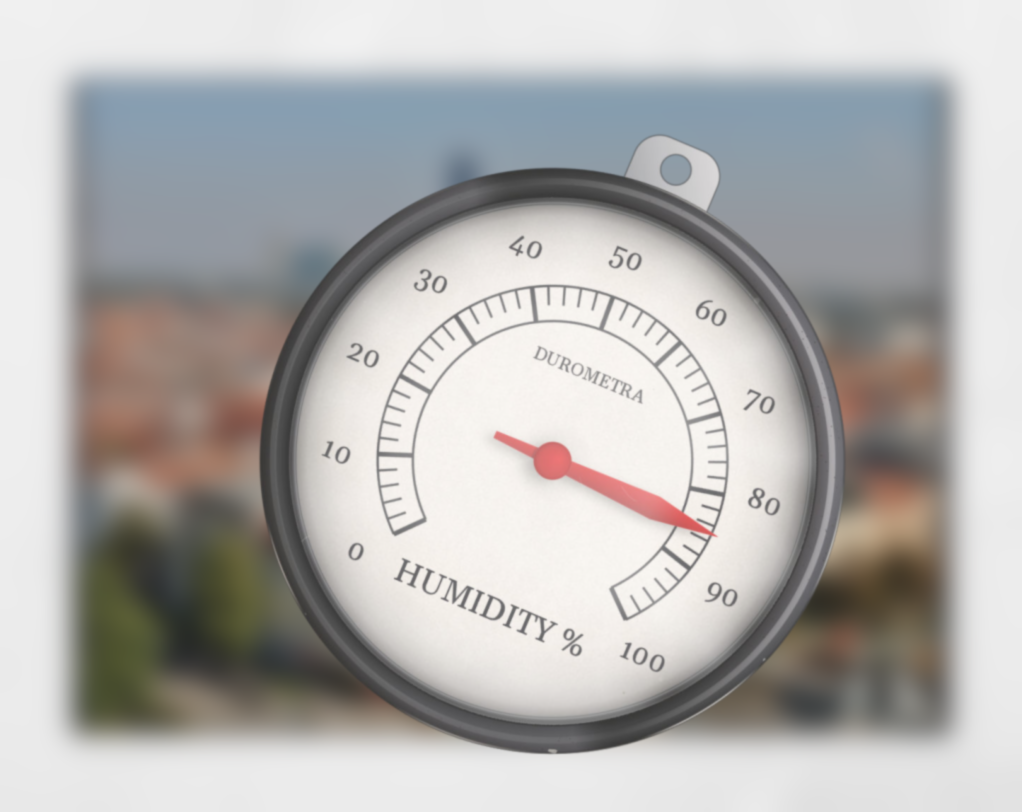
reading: {"value": 85, "unit": "%"}
